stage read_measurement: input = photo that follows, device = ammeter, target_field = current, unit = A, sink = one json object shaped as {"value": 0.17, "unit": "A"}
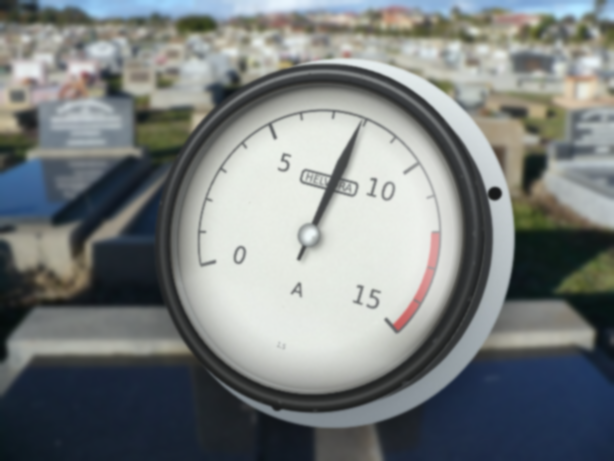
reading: {"value": 8, "unit": "A"}
